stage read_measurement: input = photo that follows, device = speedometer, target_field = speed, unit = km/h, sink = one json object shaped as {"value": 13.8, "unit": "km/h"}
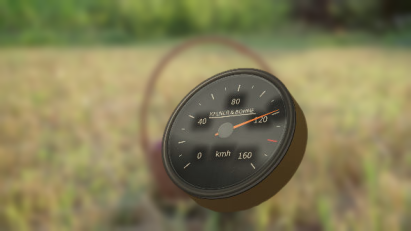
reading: {"value": 120, "unit": "km/h"}
